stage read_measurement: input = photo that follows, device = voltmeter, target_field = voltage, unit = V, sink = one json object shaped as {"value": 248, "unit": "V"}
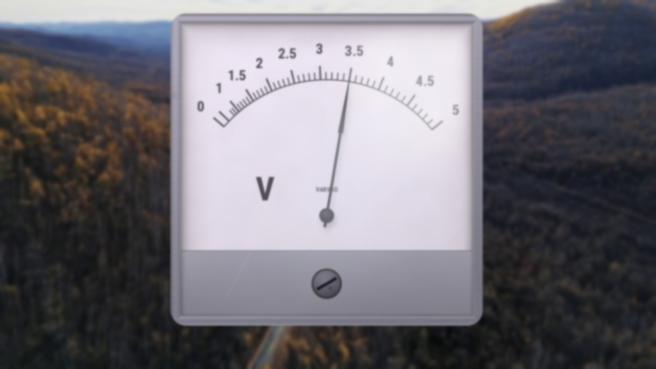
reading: {"value": 3.5, "unit": "V"}
